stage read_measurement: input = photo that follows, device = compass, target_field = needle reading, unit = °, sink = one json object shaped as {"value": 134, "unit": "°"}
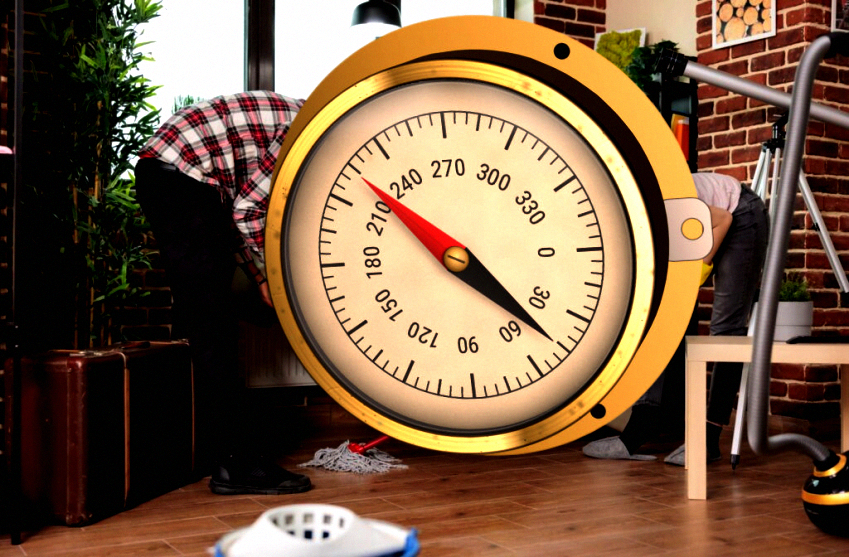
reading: {"value": 225, "unit": "°"}
